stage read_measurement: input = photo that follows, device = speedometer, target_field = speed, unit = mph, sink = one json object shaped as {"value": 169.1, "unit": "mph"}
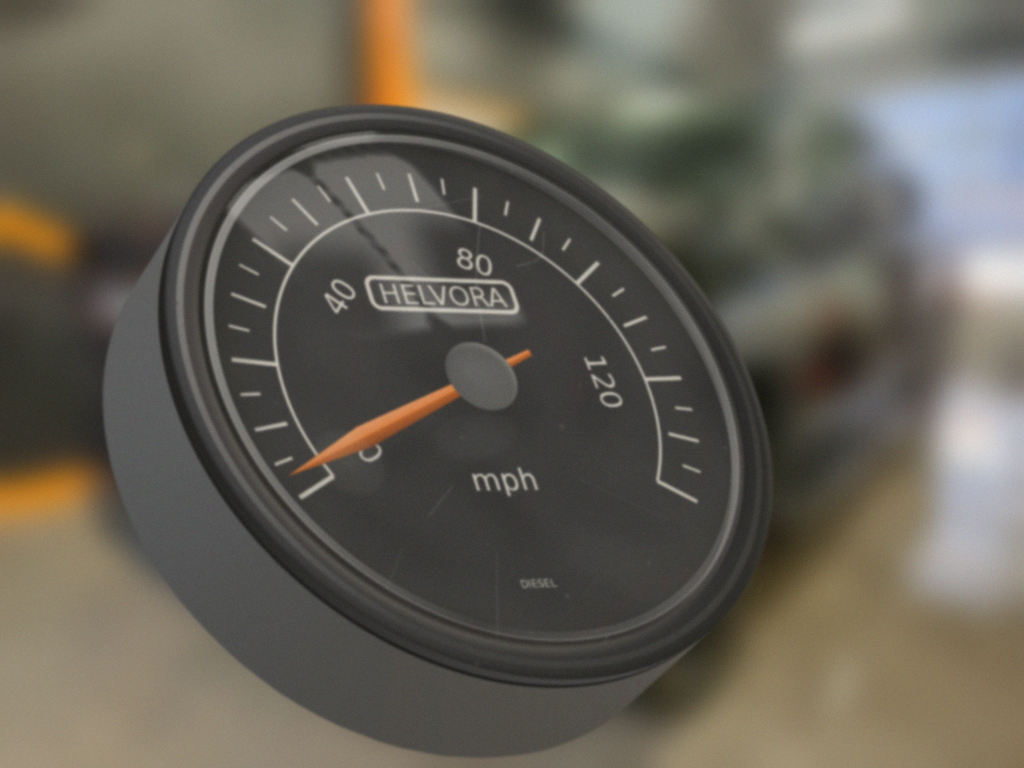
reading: {"value": 2.5, "unit": "mph"}
